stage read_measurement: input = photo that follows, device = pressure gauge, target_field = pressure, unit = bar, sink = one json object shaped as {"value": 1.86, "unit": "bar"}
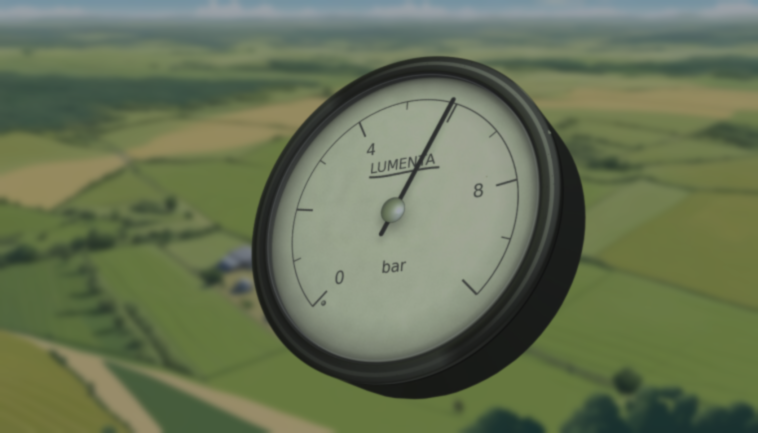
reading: {"value": 6, "unit": "bar"}
